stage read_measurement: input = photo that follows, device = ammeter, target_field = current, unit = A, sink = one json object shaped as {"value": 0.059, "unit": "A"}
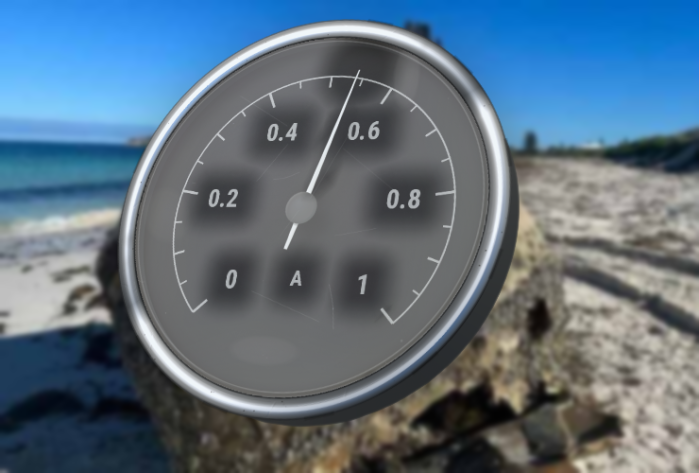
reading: {"value": 0.55, "unit": "A"}
